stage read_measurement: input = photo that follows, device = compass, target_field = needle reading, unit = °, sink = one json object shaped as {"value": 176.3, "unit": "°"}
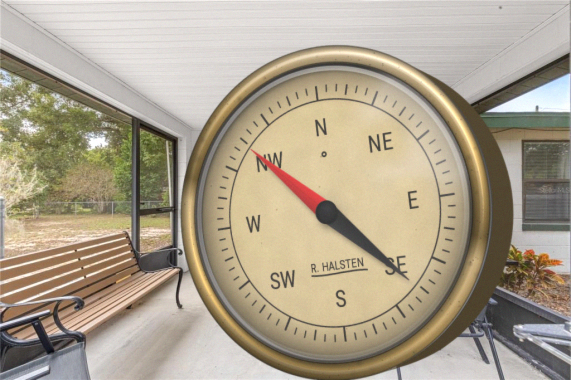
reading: {"value": 315, "unit": "°"}
